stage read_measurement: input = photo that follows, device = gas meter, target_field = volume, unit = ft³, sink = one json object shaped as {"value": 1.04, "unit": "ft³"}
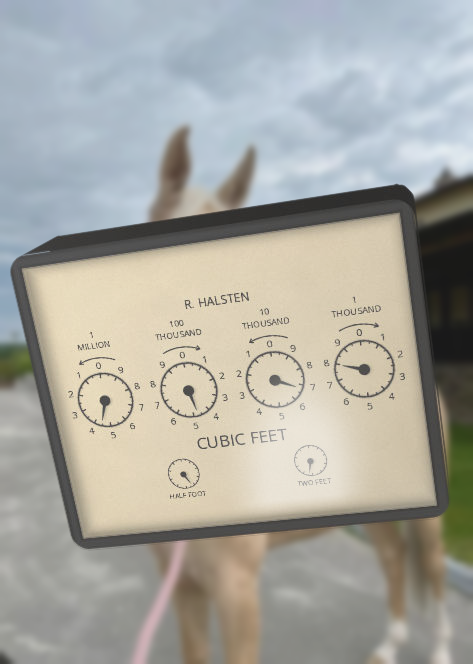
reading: {"value": 446800, "unit": "ft³"}
